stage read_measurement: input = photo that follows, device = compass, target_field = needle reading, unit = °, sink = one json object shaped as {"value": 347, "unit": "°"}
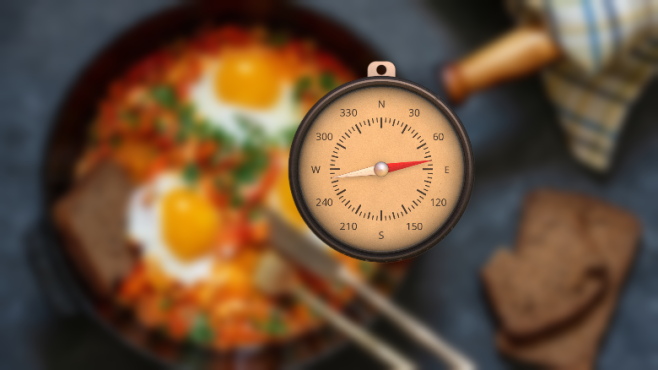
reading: {"value": 80, "unit": "°"}
